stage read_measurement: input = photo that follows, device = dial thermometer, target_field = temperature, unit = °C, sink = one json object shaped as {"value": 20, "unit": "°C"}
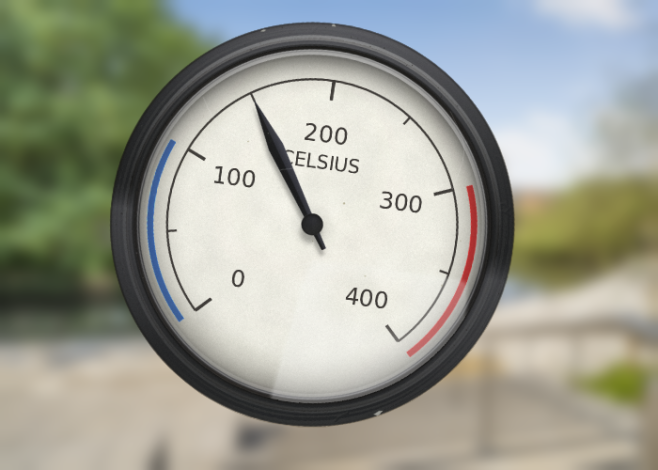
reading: {"value": 150, "unit": "°C"}
